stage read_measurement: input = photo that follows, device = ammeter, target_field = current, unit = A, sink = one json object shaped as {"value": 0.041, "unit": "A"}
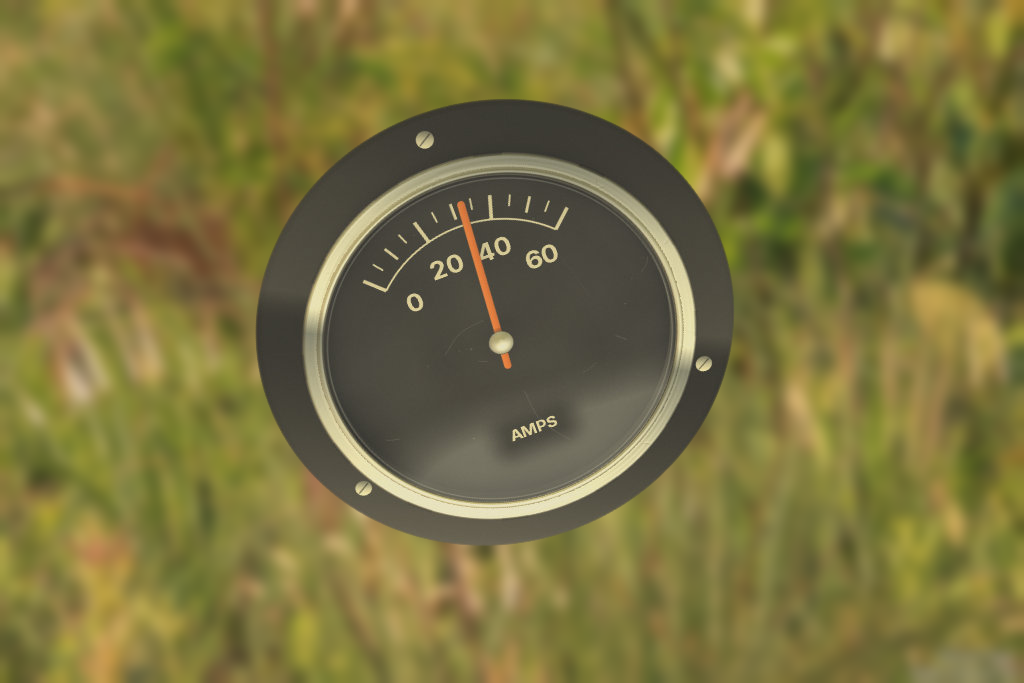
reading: {"value": 32.5, "unit": "A"}
